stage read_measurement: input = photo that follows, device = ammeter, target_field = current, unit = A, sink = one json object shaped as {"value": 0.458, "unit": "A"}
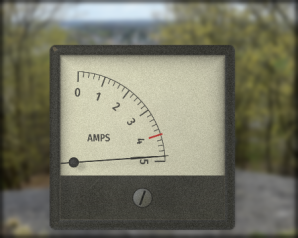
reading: {"value": 4.8, "unit": "A"}
